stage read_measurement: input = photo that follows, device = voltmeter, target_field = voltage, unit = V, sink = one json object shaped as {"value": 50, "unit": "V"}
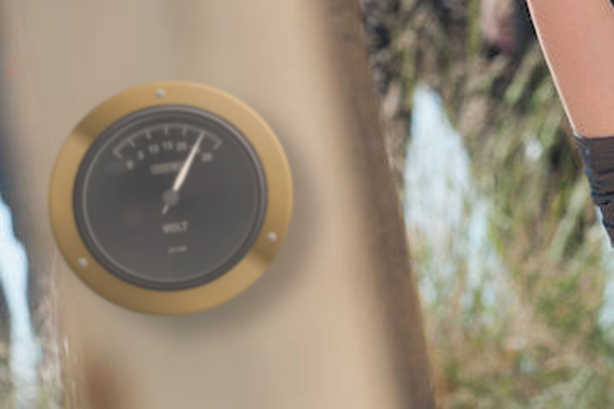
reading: {"value": 25, "unit": "V"}
